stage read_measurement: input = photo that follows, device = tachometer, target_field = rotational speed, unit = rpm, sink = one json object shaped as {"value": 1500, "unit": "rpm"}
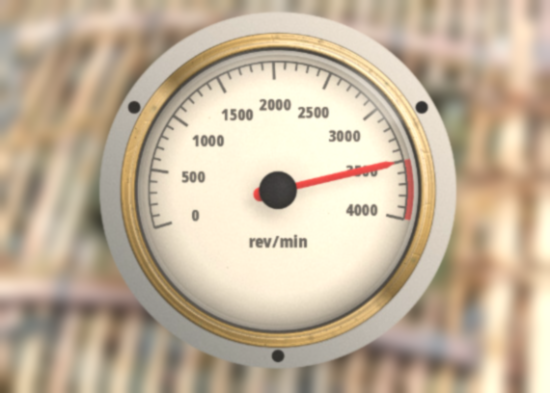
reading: {"value": 3500, "unit": "rpm"}
